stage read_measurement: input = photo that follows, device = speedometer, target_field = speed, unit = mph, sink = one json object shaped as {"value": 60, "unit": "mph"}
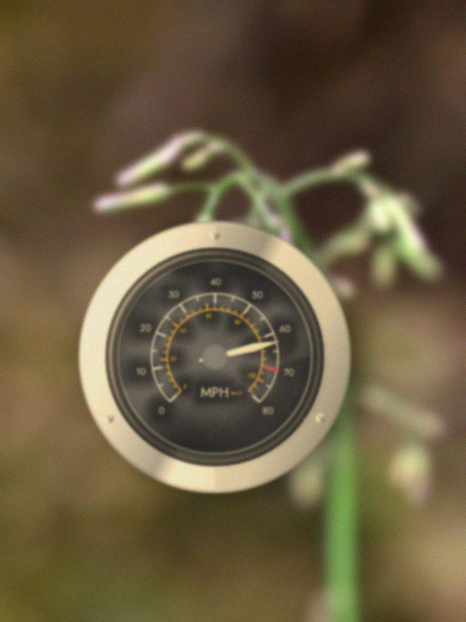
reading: {"value": 62.5, "unit": "mph"}
